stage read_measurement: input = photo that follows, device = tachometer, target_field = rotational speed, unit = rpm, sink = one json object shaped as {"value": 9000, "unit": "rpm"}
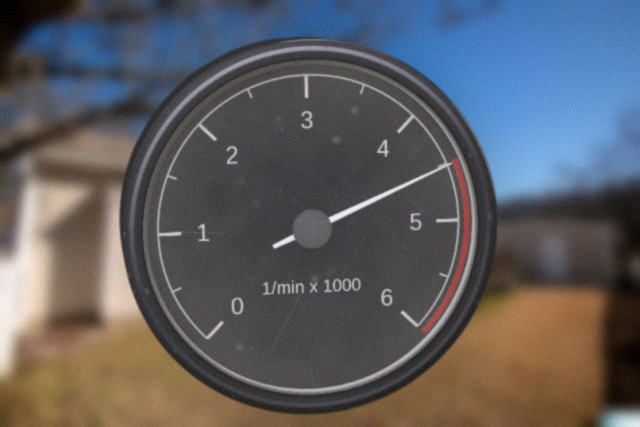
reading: {"value": 4500, "unit": "rpm"}
